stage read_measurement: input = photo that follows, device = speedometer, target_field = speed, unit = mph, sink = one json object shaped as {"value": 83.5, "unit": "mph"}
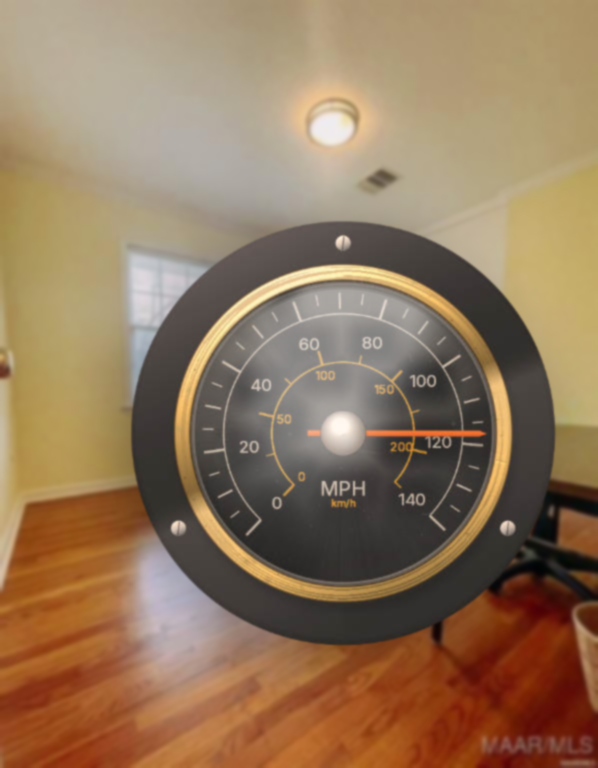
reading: {"value": 117.5, "unit": "mph"}
